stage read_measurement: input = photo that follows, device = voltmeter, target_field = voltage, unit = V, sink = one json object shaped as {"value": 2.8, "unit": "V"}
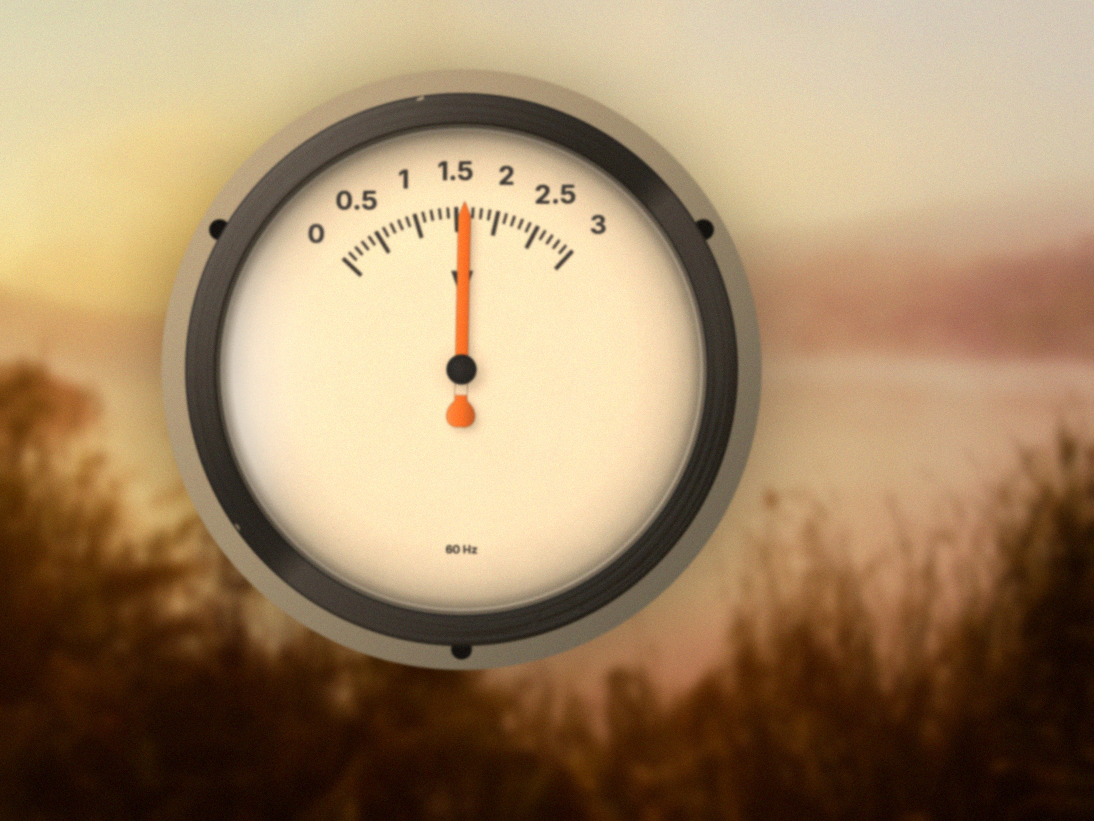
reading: {"value": 1.6, "unit": "V"}
